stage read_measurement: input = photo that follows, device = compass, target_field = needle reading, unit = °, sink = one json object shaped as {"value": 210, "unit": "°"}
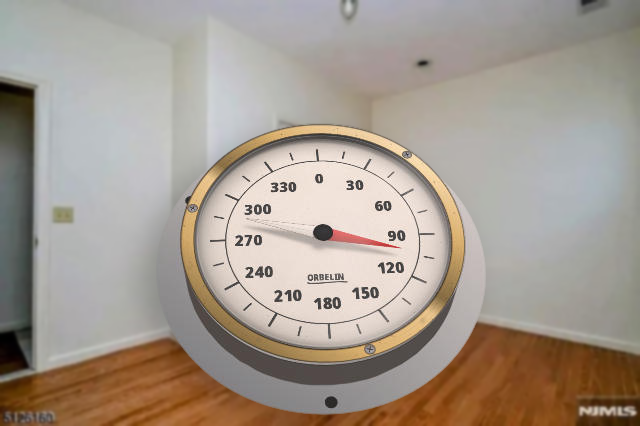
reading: {"value": 105, "unit": "°"}
